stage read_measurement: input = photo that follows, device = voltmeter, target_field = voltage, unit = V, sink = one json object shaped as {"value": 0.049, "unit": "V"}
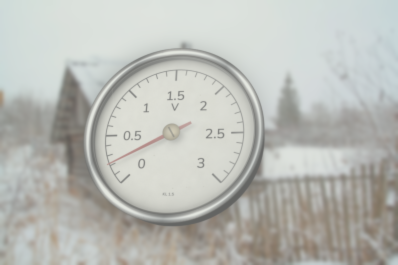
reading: {"value": 0.2, "unit": "V"}
